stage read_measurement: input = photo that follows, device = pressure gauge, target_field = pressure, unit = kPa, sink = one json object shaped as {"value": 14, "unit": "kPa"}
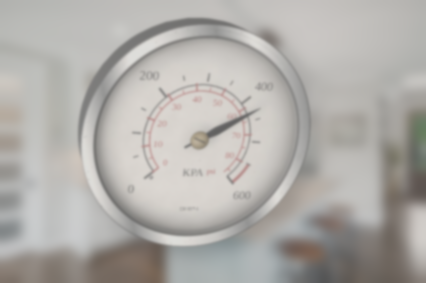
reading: {"value": 425, "unit": "kPa"}
